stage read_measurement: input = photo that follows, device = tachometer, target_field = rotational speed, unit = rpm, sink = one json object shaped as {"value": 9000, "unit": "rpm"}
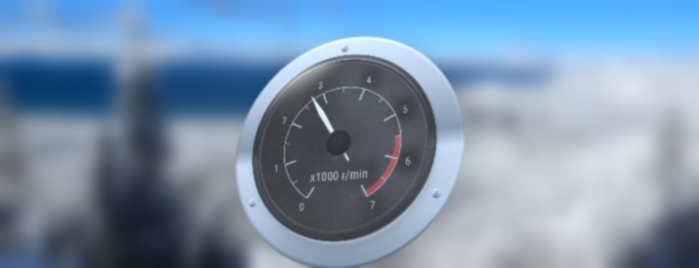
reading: {"value": 2750, "unit": "rpm"}
